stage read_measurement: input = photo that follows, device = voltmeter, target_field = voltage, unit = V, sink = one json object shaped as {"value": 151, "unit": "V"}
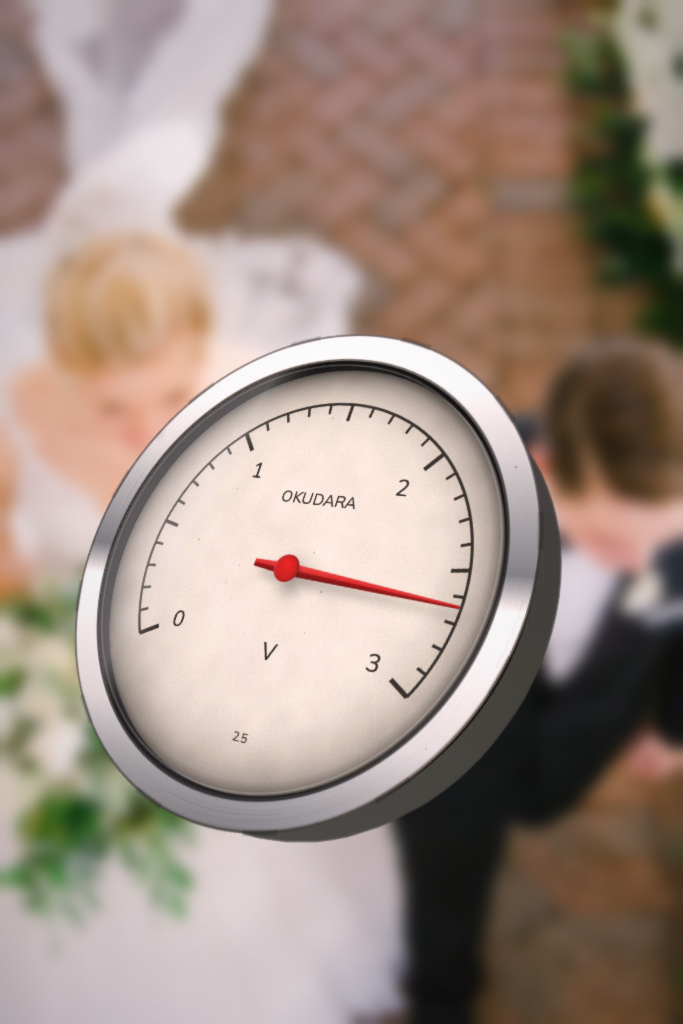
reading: {"value": 2.65, "unit": "V"}
